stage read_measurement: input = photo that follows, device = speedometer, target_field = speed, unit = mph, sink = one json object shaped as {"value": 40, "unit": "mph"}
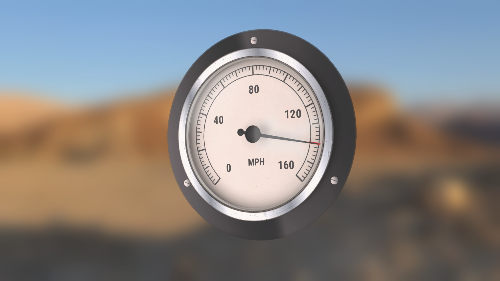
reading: {"value": 140, "unit": "mph"}
